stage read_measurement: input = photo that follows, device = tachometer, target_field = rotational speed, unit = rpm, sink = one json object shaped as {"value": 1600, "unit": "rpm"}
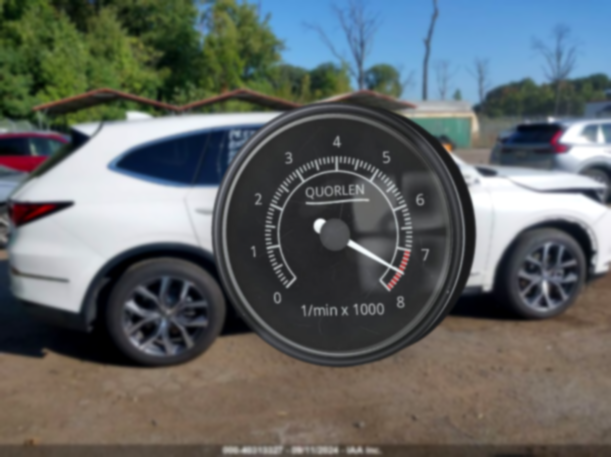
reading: {"value": 7500, "unit": "rpm"}
